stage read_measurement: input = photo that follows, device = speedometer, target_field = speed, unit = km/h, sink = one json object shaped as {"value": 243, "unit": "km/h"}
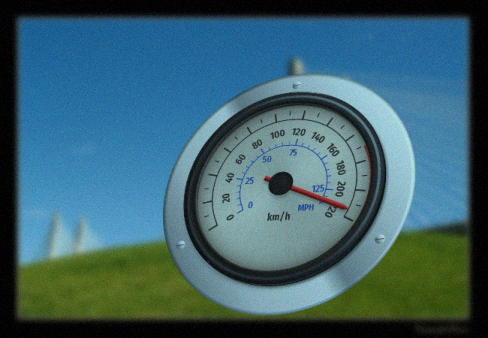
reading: {"value": 215, "unit": "km/h"}
